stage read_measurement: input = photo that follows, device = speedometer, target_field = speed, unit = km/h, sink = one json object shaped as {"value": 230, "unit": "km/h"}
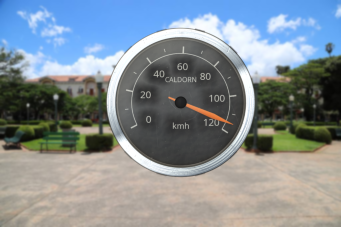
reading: {"value": 115, "unit": "km/h"}
